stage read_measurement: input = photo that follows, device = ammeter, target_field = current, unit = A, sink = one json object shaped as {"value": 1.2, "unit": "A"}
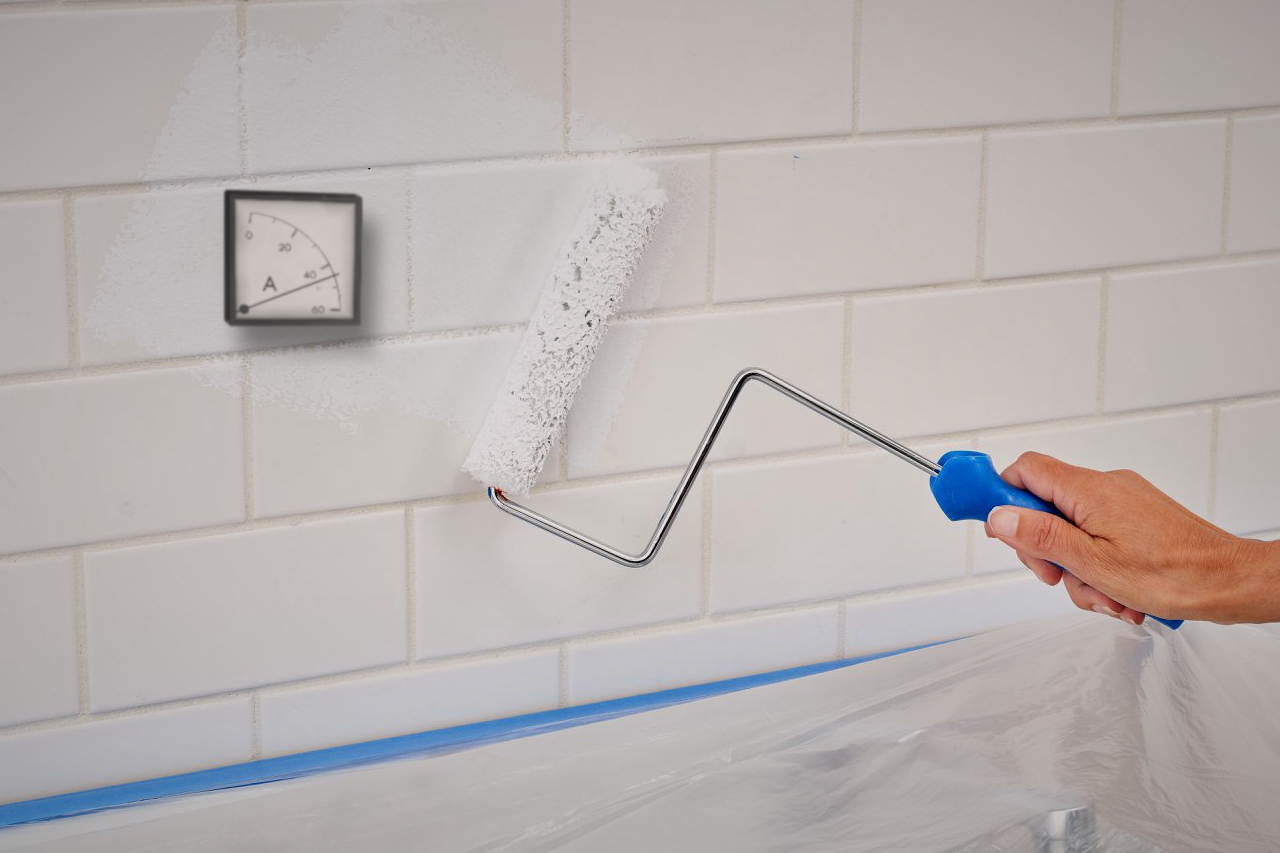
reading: {"value": 45, "unit": "A"}
